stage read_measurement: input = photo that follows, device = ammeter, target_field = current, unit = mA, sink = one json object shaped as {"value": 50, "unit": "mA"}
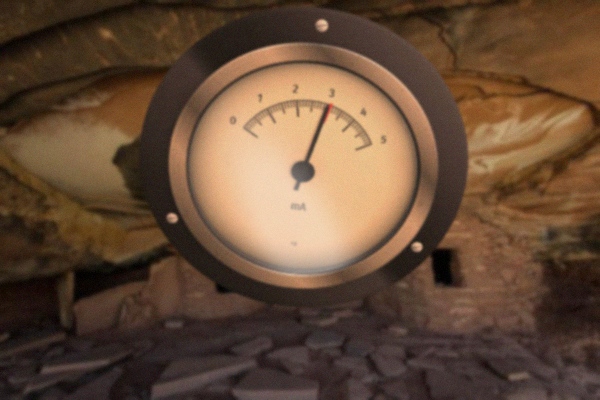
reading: {"value": 3, "unit": "mA"}
